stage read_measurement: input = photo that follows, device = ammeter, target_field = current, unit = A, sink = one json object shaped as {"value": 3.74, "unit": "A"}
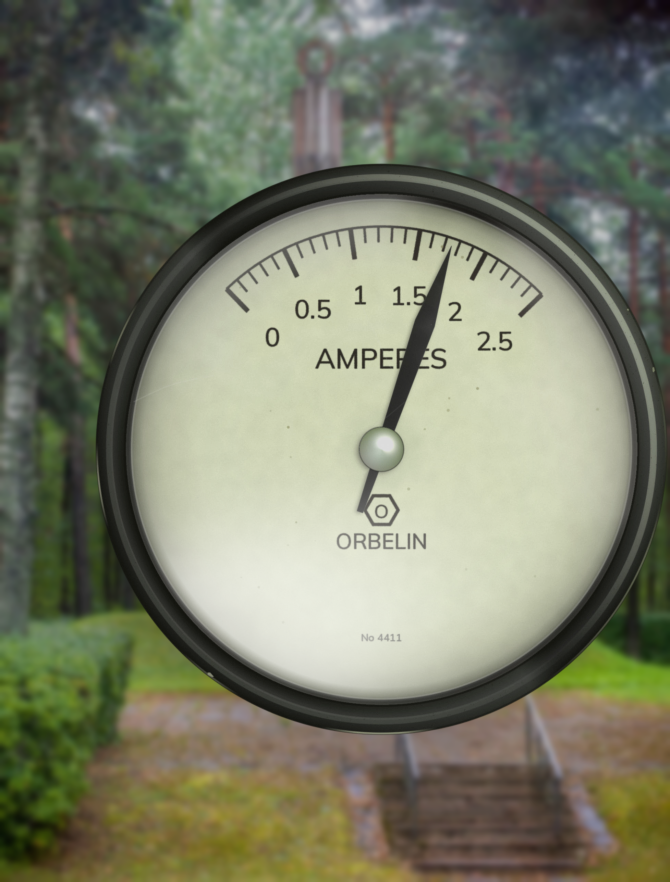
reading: {"value": 1.75, "unit": "A"}
